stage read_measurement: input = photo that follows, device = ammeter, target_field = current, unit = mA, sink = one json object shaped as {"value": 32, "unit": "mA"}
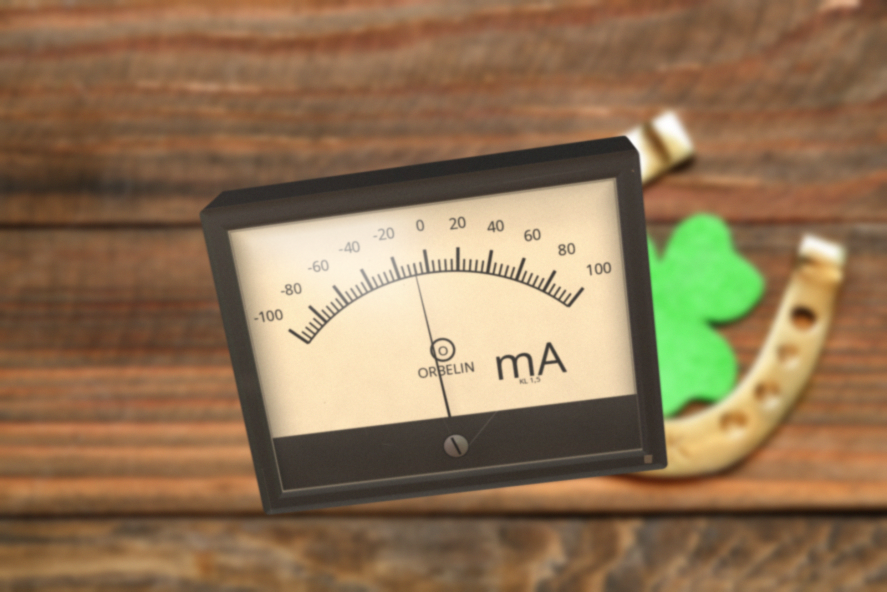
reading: {"value": -8, "unit": "mA"}
